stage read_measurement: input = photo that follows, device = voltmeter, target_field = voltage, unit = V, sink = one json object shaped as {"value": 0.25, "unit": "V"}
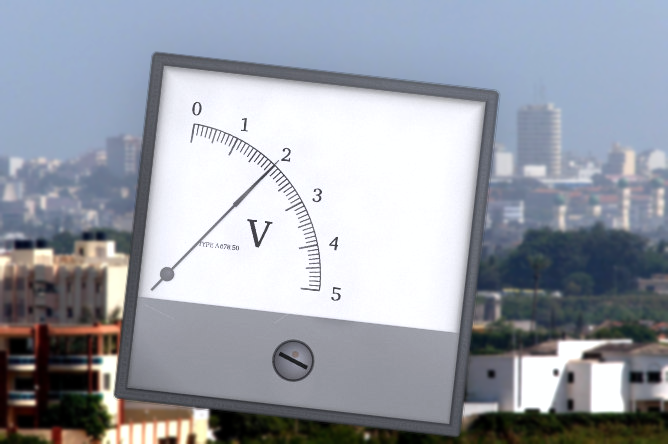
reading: {"value": 2, "unit": "V"}
